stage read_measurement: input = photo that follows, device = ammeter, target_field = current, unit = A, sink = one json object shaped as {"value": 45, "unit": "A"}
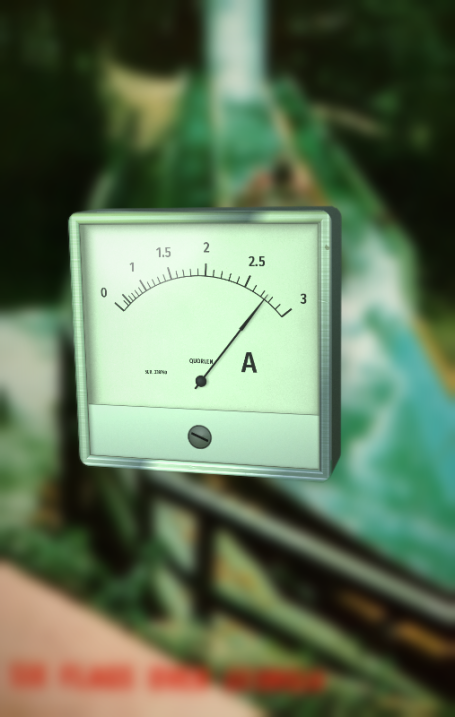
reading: {"value": 2.75, "unit": "A"}
